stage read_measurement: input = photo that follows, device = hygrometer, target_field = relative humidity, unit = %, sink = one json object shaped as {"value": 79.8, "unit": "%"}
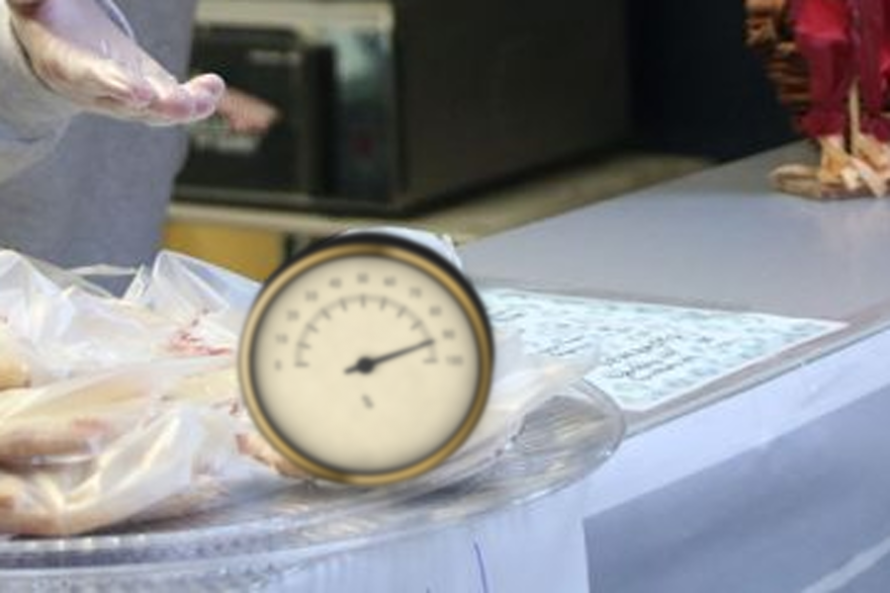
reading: {"value": 90, "unit": "%"}
